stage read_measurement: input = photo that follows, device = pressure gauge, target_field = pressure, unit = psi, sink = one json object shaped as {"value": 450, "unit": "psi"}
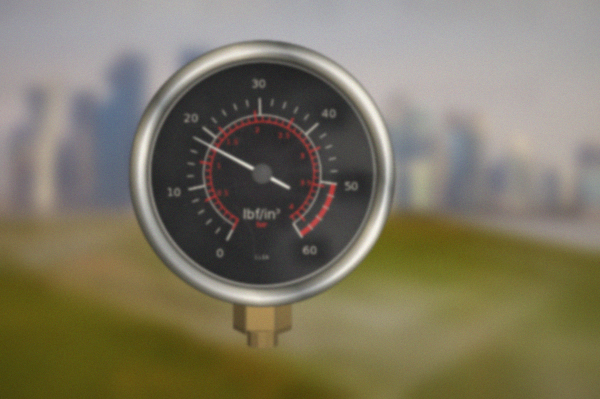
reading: {"value": 18, "unit": "psi"}
